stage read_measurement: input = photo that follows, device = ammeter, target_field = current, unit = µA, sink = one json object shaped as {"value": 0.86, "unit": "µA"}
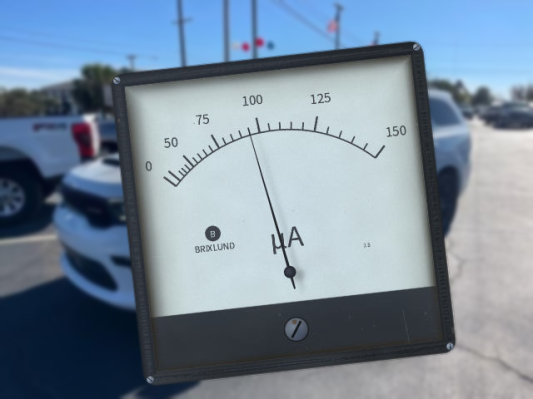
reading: {"value": 95, "unit": "µA"}
